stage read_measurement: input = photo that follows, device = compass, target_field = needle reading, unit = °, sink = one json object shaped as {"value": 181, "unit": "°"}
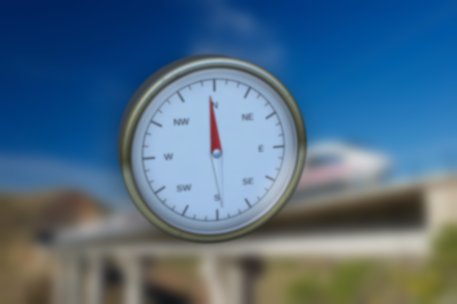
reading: {"value": 355, "unit": "°"}
